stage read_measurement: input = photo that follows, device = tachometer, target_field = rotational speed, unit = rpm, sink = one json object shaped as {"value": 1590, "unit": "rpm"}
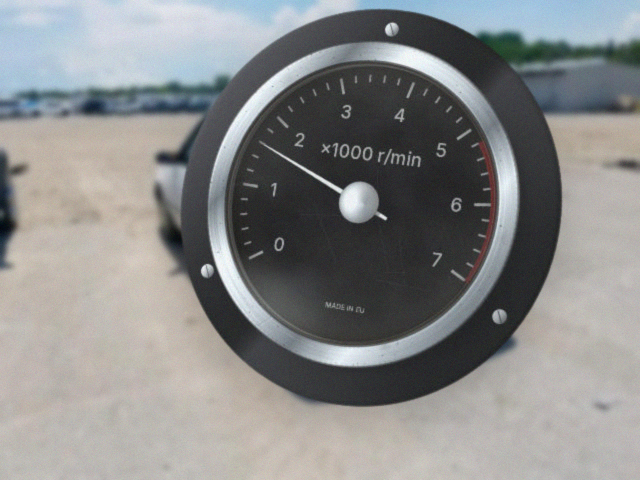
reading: {"value": 1600, "unit": "rpm"}
